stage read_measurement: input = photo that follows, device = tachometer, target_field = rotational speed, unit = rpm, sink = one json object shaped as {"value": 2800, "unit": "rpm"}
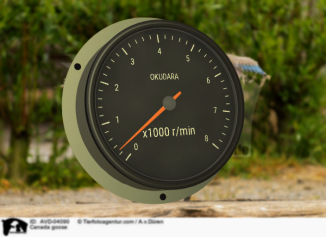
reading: {"value": 300, "unit": "rpm"}
